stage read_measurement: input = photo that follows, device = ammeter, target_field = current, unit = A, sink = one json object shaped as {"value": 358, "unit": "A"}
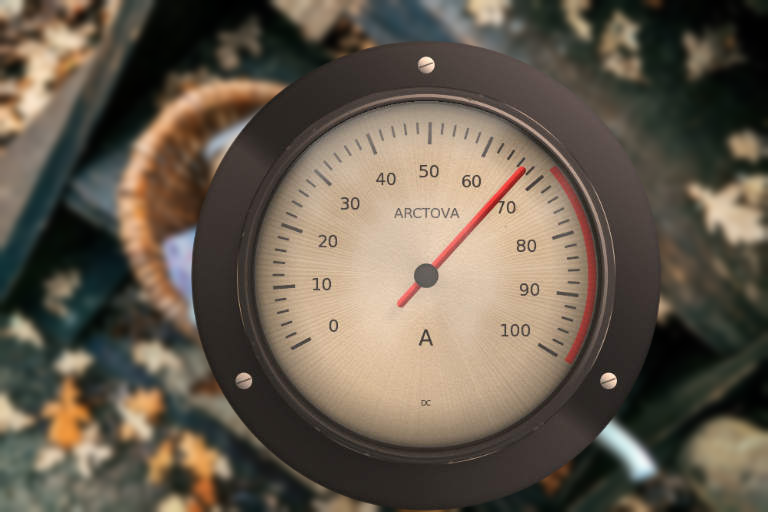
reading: {"value": 67, "unit": "A"}
